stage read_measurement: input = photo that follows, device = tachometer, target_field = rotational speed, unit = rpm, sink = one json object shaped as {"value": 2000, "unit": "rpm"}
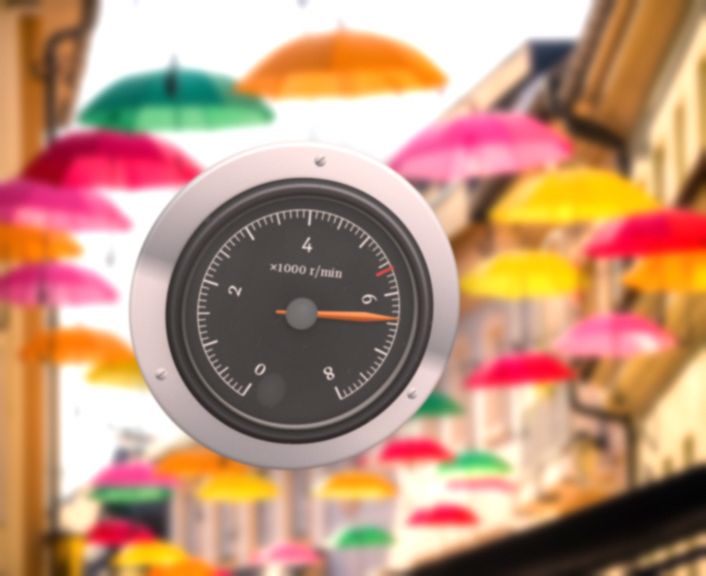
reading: {"value": 6400, "unit": "rpm"}
